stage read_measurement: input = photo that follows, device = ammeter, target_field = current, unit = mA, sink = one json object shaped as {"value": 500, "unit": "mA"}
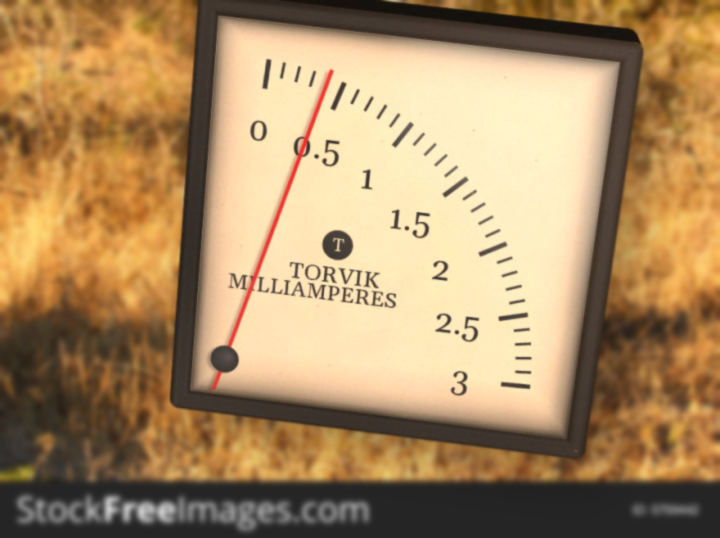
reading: {"value": 0.4, "unit": "mA"}
